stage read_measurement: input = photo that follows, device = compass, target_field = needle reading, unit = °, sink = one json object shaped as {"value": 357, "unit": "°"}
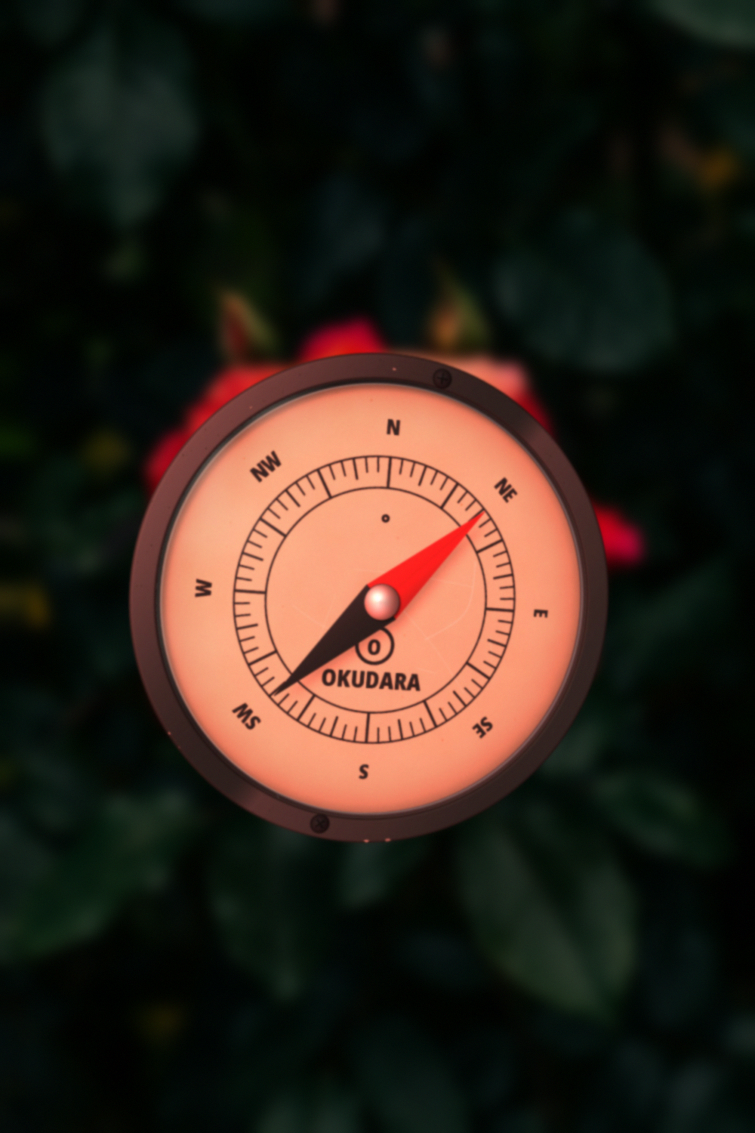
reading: {"value": 45, "unit": "°"}
